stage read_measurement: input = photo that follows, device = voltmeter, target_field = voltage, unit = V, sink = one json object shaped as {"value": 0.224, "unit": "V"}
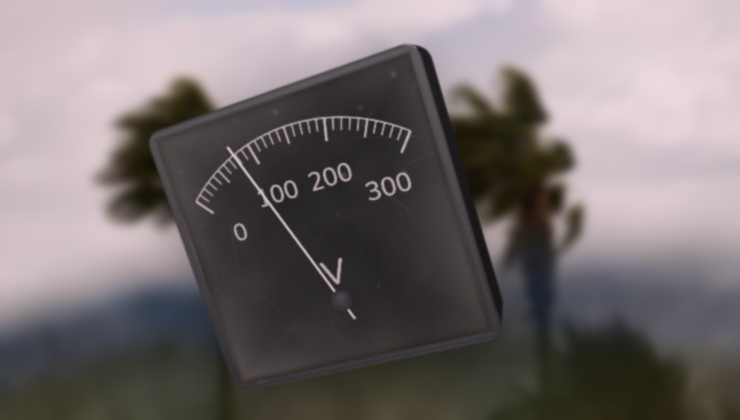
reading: {"value": 80, "unit": "V"}
